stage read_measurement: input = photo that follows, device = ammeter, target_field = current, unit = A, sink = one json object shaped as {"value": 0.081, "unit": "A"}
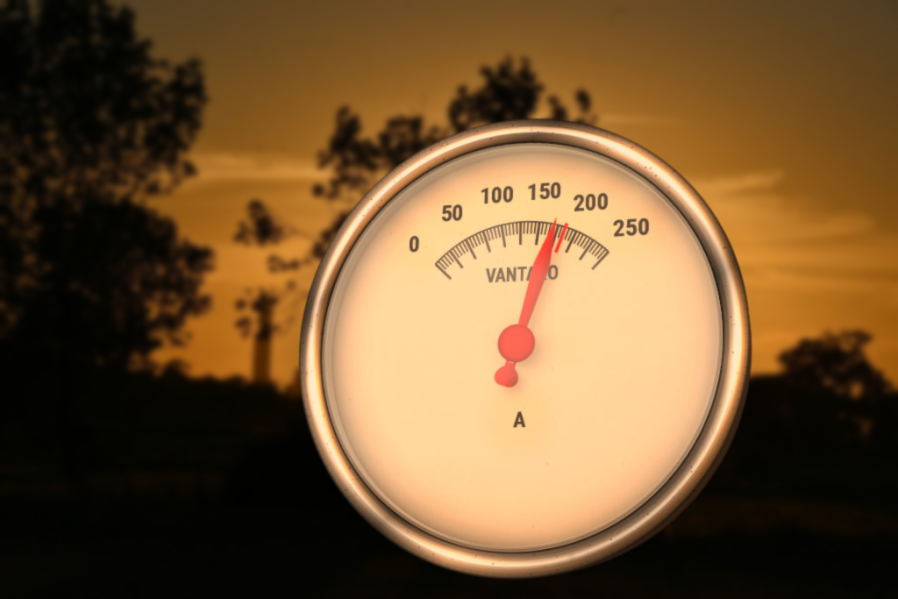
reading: {"value": 175, "unit": "A"}
